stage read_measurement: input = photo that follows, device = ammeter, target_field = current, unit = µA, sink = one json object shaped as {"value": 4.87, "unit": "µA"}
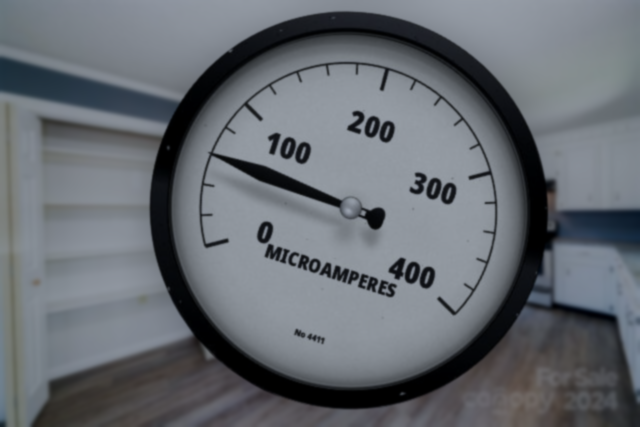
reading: {"value": 60, "unit": "µA"}
